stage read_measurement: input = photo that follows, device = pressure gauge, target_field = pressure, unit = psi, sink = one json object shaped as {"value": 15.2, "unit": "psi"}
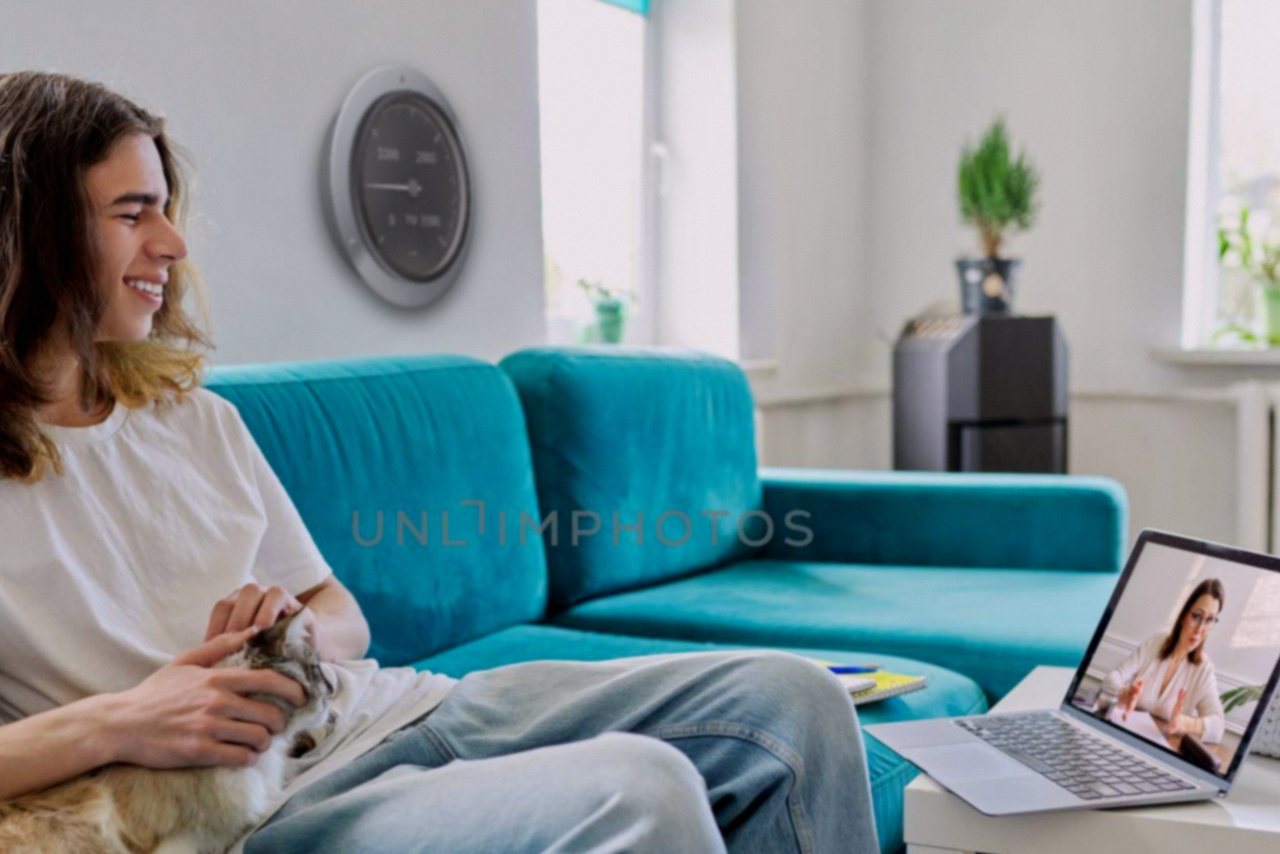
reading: {"value": 500, "unit": "psi"}
